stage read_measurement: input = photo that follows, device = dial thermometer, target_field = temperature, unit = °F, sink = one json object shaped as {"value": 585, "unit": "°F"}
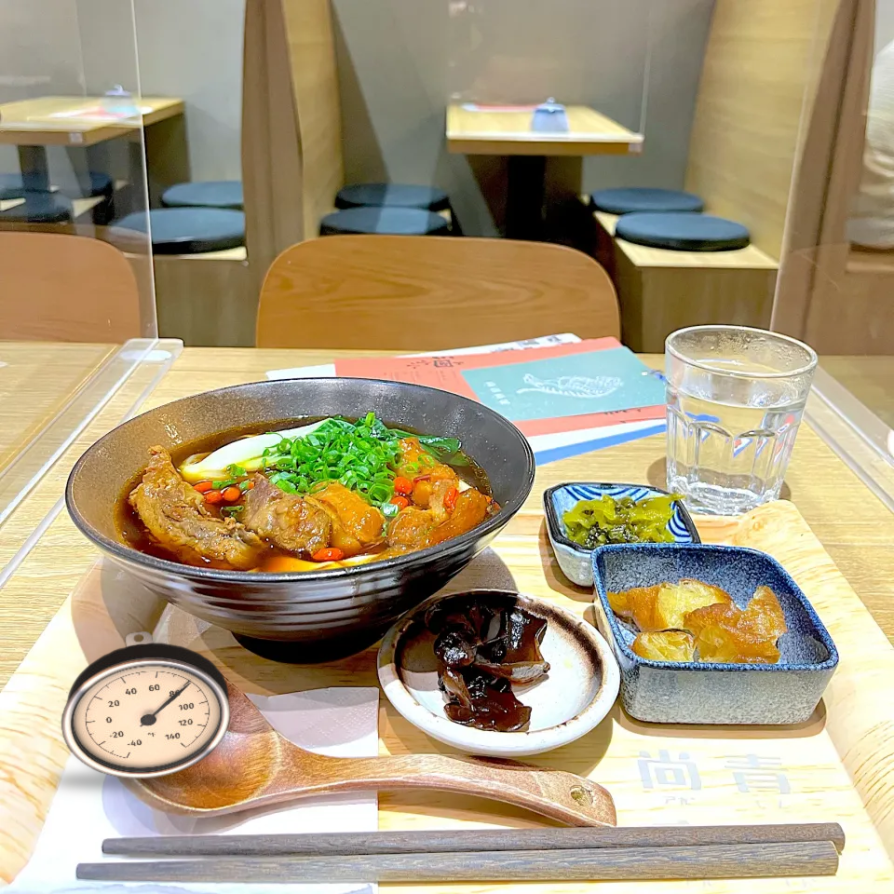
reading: {"value": 80, "unit": "°F"}
